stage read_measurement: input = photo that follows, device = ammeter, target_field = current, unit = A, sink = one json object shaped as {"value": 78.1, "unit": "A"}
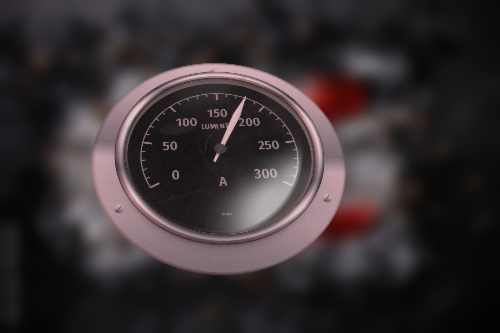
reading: {"value": 180, "unit": "A"}
